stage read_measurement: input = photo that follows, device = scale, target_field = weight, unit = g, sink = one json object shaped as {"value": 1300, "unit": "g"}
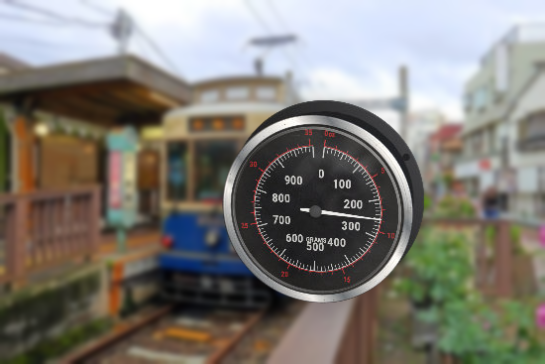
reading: {"value": 250, "unit": "g"}
